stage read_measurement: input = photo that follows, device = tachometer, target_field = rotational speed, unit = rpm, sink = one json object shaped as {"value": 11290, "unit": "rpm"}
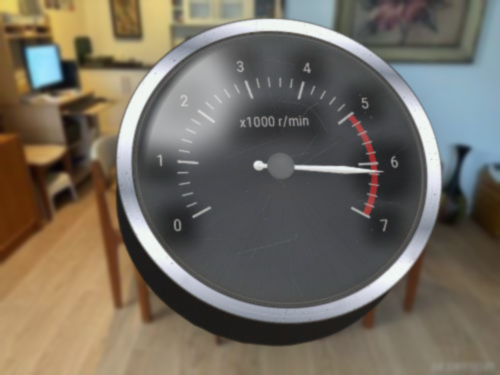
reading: {"value": 6200, "unit": "rpm"}
